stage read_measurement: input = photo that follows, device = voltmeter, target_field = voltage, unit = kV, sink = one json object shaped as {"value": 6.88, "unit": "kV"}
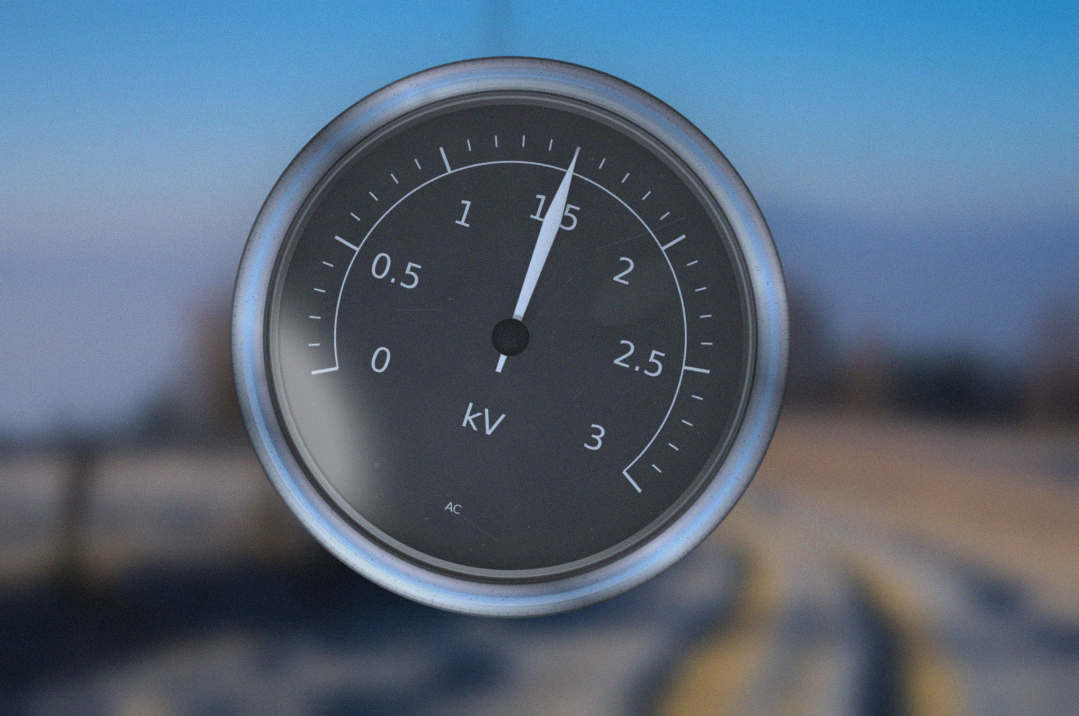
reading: {"value": 1.5, "unit": "kV"}
